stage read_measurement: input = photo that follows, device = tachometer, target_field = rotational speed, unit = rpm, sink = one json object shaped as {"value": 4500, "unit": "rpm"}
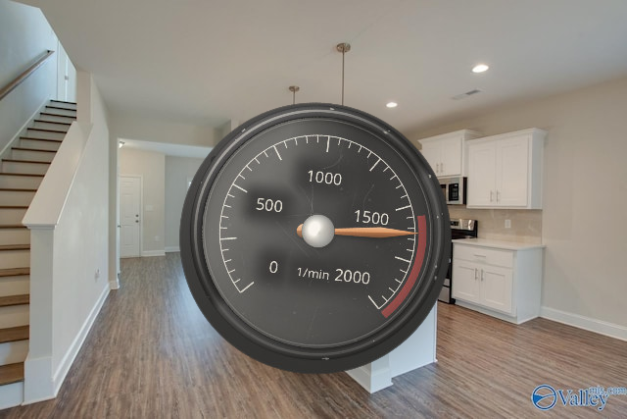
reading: {"value": 1625, "unit": "rpm"}
